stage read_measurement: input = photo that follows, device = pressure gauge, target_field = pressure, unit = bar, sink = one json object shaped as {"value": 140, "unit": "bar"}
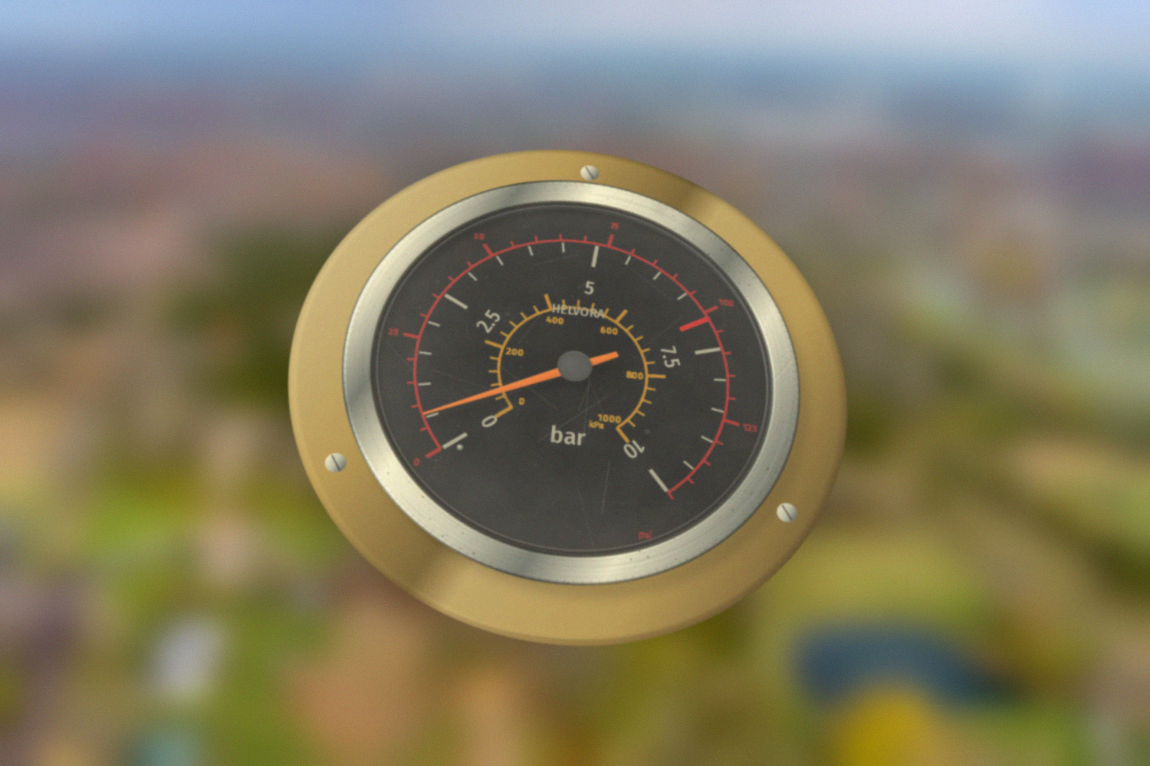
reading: {"value": 0.5, "unit": "bar"}
